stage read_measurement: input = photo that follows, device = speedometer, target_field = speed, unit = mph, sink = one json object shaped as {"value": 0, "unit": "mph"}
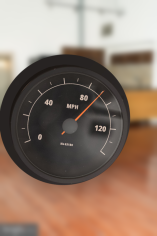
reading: {"value": 90, "unit": "mph"}
